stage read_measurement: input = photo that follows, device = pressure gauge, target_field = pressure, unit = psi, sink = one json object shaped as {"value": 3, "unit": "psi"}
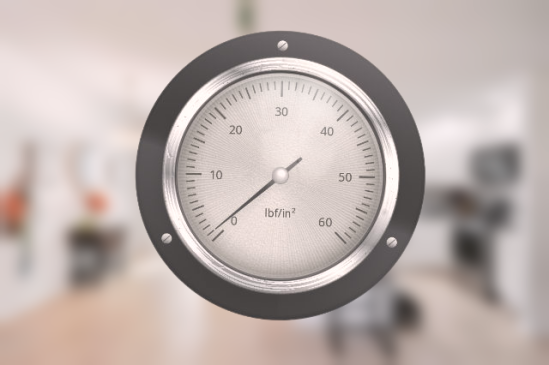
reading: {"value": 1, "unit": "psi"}
